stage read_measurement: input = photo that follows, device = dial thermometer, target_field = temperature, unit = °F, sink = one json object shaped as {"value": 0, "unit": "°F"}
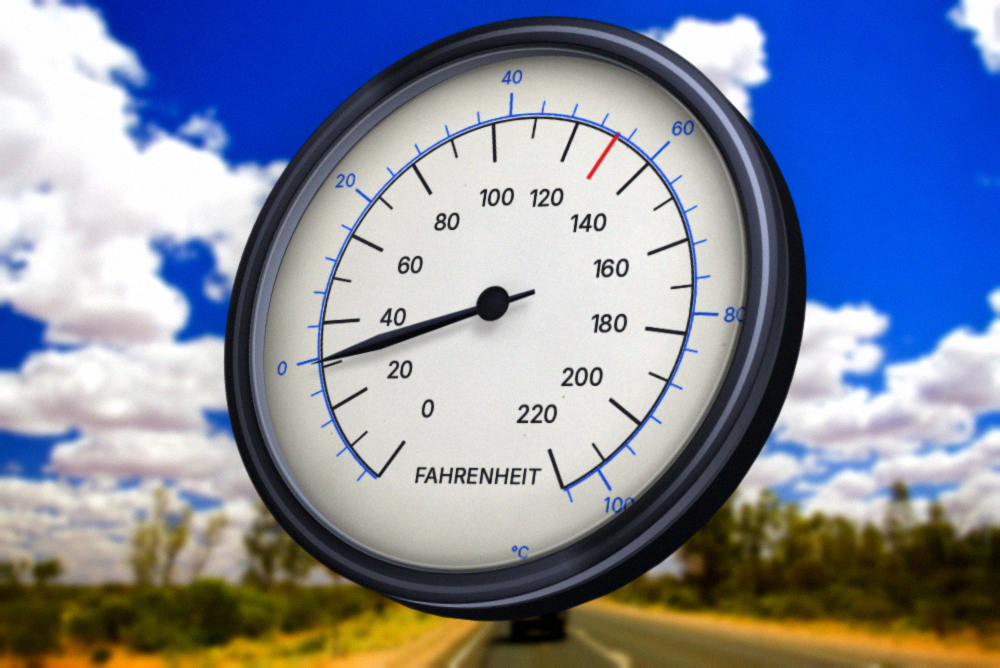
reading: {"value": 30, "unit": "°F"}
